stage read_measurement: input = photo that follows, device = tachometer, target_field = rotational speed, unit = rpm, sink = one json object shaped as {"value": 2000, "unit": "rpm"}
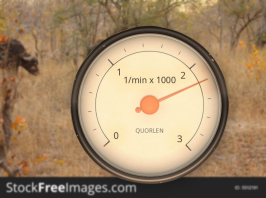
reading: {"value": 2200, "unit": "rpm"}
